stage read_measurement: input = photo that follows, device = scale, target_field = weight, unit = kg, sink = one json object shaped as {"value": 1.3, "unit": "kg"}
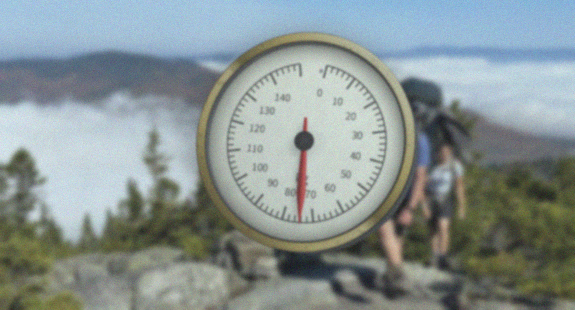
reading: {"value": 74, "unit": "kg"}
